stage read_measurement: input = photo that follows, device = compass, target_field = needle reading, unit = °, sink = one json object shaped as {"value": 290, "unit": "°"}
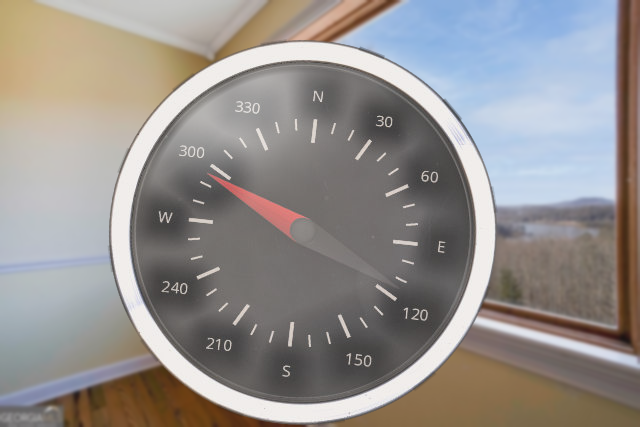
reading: {"value": 295, "unit": "°"}
